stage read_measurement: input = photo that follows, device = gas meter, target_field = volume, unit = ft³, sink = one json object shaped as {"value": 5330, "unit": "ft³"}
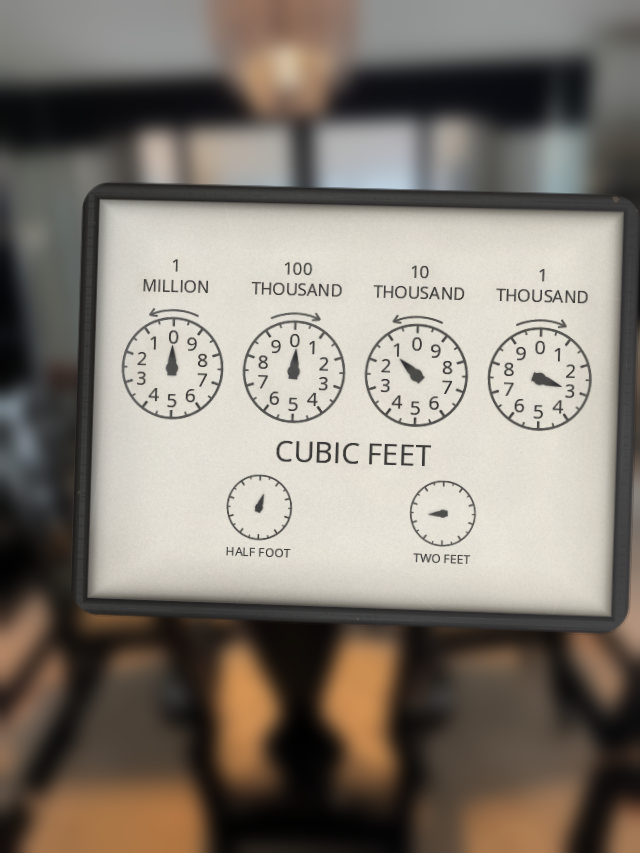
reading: {"value": 1300, "unit": "ft³"}
